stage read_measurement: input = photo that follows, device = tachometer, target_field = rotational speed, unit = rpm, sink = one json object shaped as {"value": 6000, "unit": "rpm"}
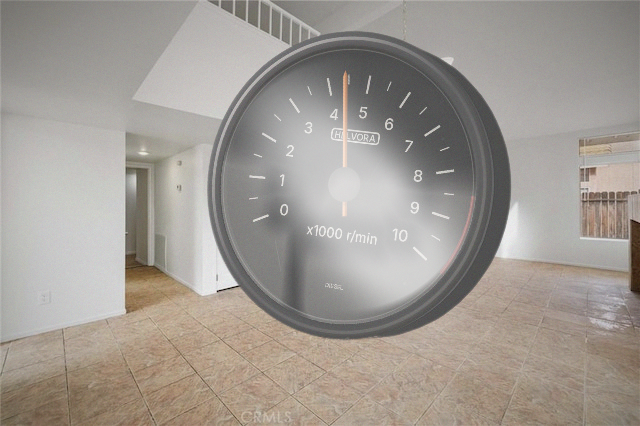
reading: {"value": 4500, "unit": "rpm"}
